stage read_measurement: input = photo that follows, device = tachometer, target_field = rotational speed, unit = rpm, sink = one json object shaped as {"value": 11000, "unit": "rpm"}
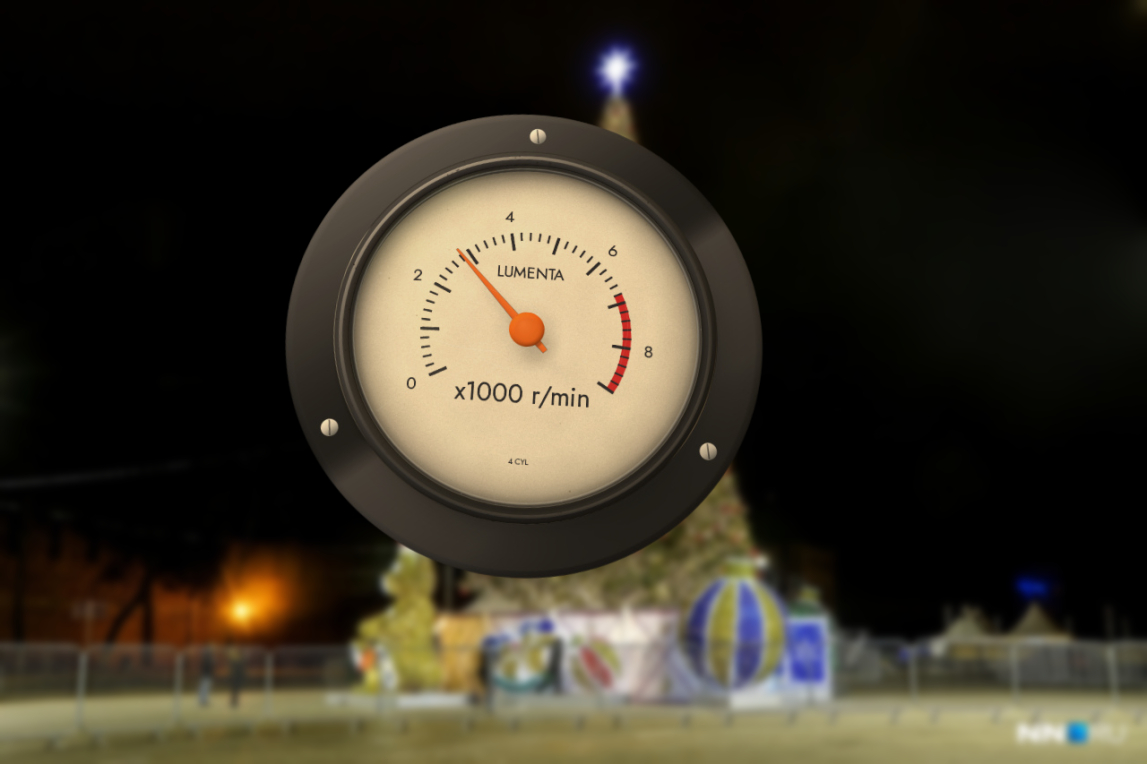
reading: {"value": 2800, "unit": "rpm"}
